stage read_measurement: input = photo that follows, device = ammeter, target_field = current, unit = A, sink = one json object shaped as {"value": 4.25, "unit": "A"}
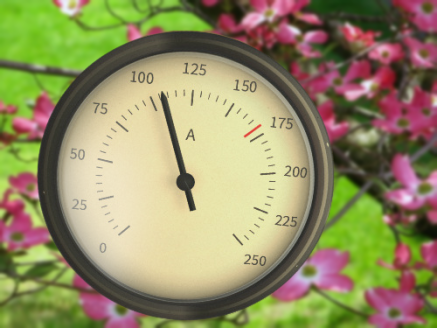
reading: {"value": 107.5, "unit": "A"}
